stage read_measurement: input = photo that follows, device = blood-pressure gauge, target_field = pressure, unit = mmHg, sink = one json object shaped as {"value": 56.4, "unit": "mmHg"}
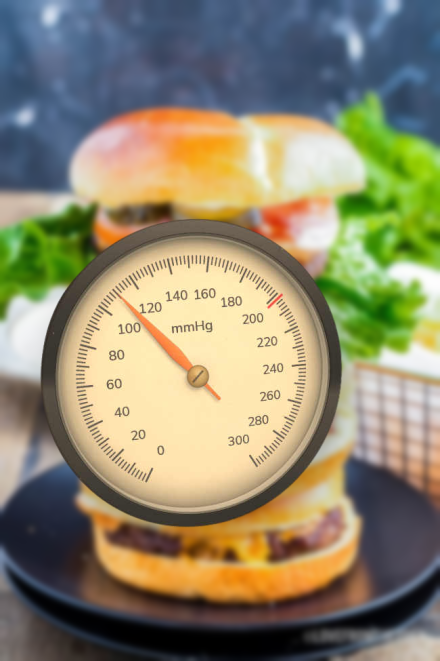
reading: {"value": 110, "unit": "mmHg"}
